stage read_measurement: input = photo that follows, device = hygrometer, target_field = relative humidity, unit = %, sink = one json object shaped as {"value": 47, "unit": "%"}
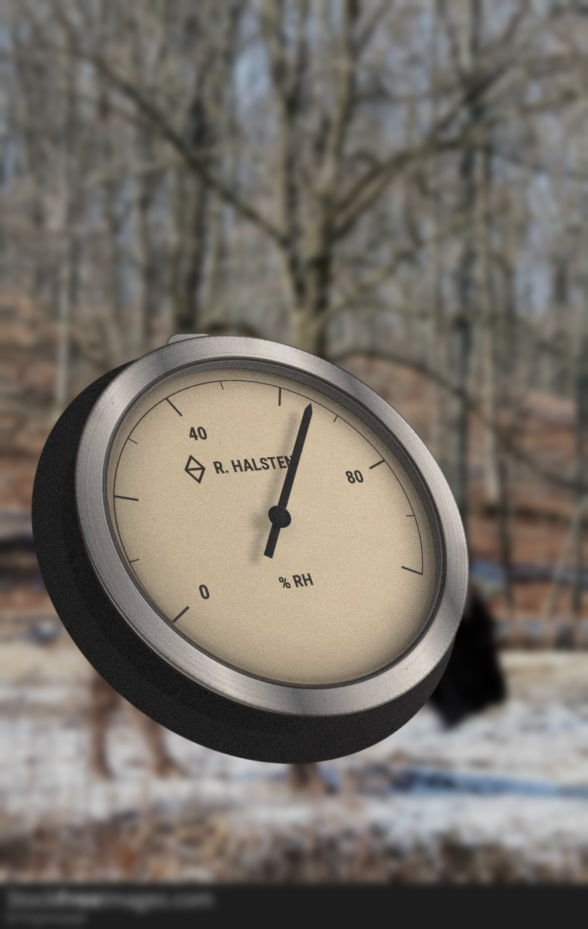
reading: {"value": 65, "unit": "%"}
